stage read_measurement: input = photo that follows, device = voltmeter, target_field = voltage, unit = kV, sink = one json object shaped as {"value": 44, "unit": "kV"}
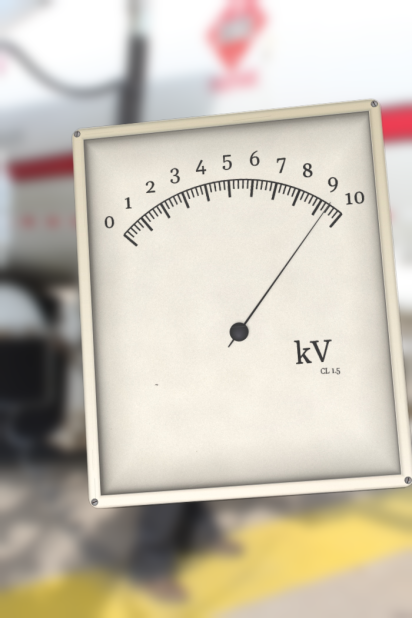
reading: {"value": 9.4, "unit": "kV"}
